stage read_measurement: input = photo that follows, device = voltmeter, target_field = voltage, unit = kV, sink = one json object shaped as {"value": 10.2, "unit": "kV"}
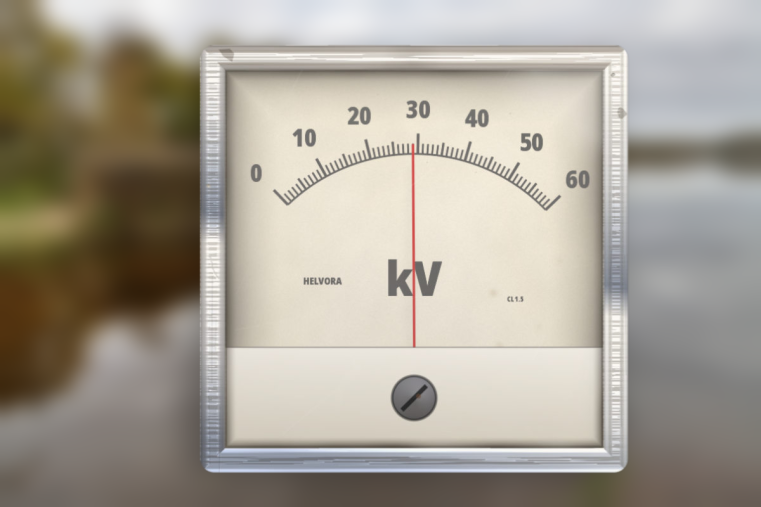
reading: {"value": 29, "unit": "kV"}
